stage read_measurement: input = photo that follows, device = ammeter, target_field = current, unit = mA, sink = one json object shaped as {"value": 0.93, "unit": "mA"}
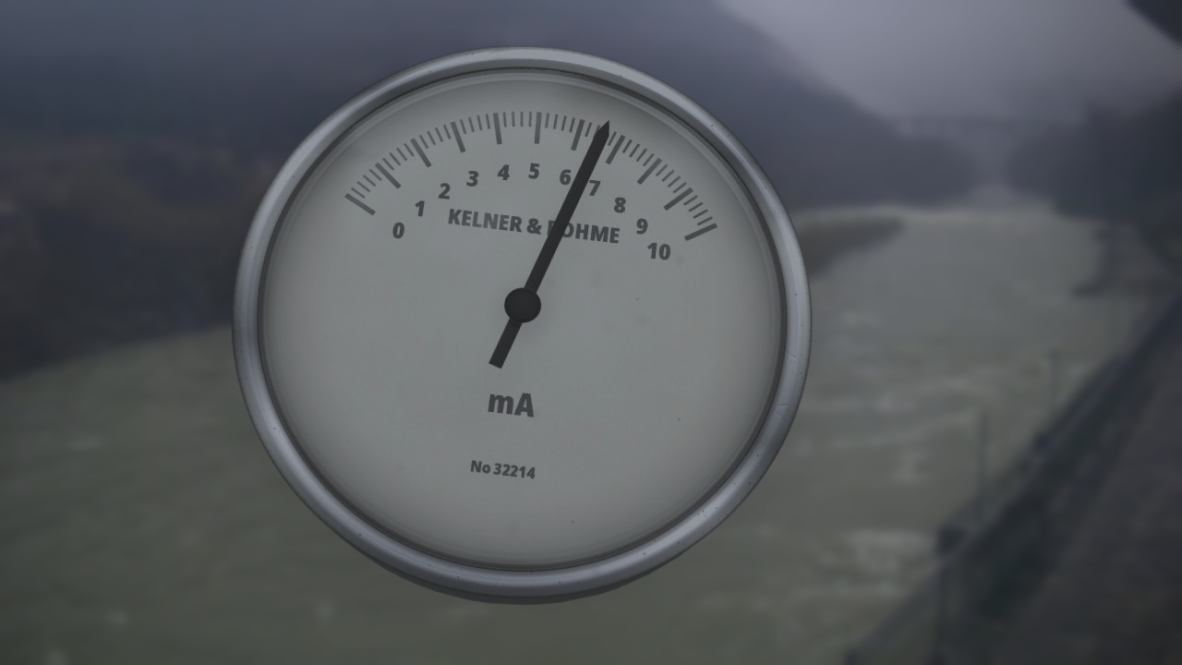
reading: {"value": 6.6, "unit": "mA"}
